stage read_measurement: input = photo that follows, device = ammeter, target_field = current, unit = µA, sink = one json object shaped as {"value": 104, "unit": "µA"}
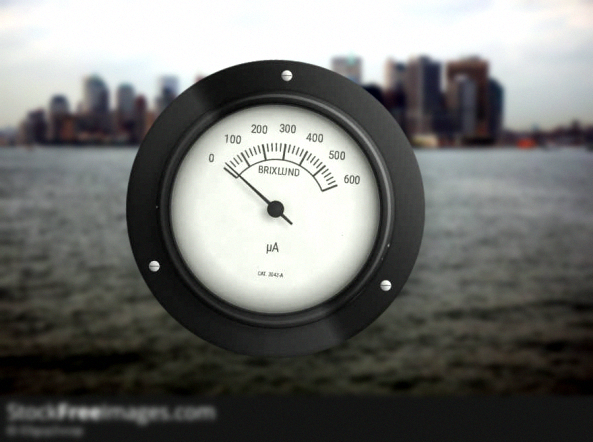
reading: {"value": 20, "unit": "µA"}
